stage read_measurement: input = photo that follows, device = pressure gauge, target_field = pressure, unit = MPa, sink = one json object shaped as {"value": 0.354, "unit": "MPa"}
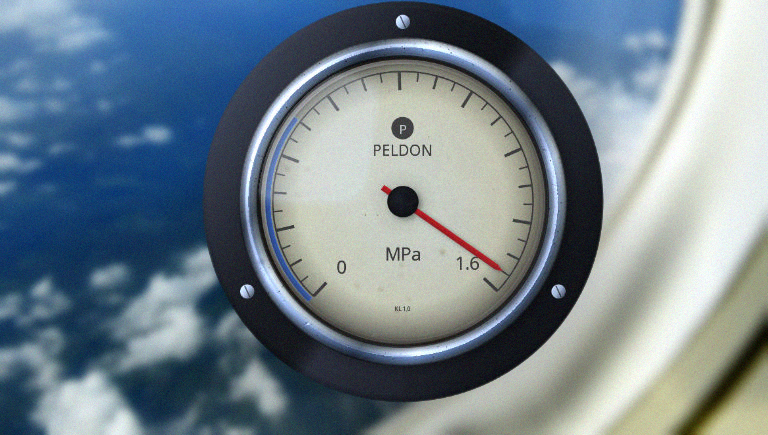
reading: {"value": 1.55, "unit": "MPa"}
